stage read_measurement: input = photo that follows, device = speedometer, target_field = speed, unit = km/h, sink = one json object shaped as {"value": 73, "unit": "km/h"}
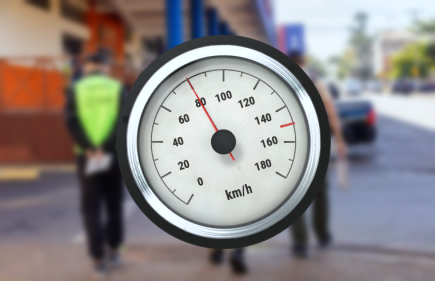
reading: {"value": 80, "unit": "km/h"}
